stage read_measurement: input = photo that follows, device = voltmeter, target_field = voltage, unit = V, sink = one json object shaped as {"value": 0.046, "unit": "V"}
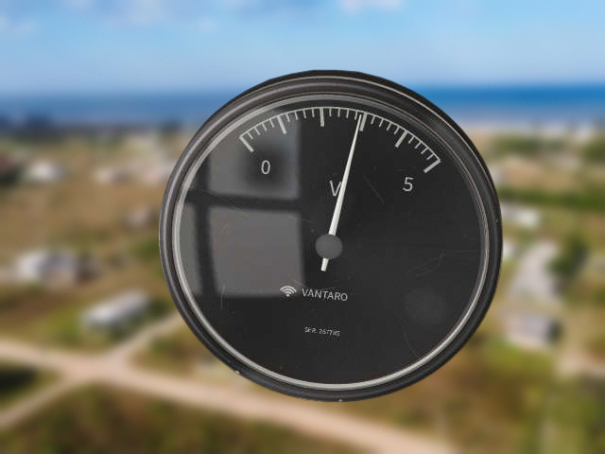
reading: {"value": 2.9, "unit": "V"}
